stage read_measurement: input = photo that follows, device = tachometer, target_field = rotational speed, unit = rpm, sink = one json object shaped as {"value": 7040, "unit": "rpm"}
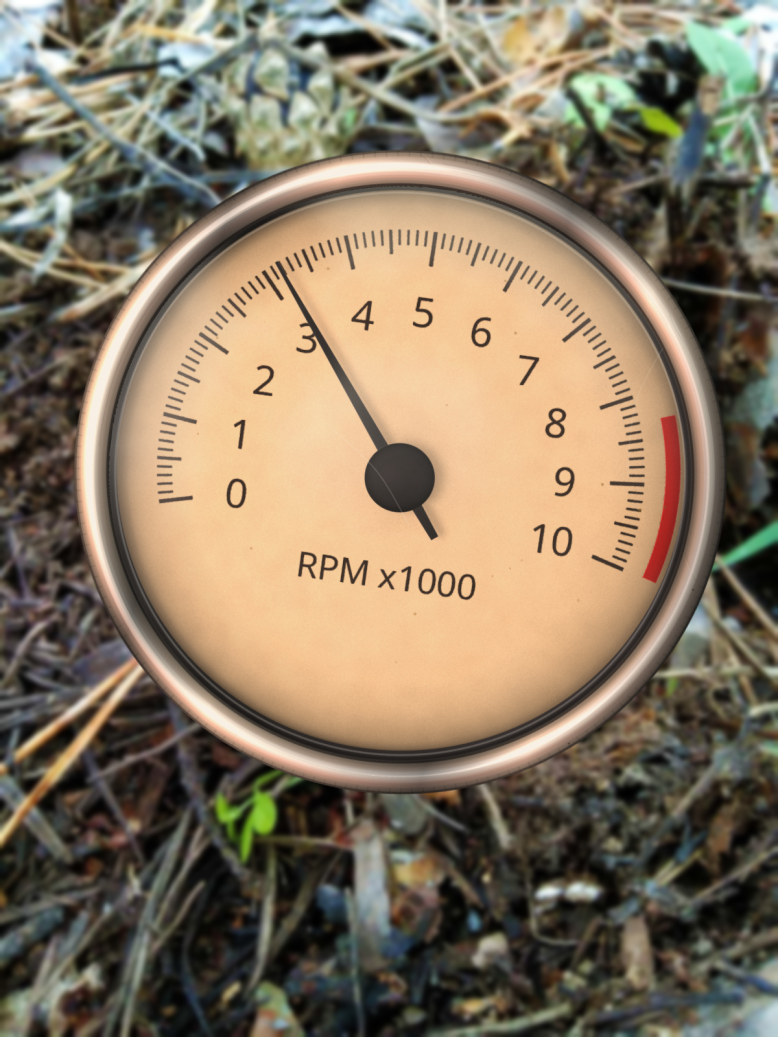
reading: {"value": 3200, "unit": "rpm"}
